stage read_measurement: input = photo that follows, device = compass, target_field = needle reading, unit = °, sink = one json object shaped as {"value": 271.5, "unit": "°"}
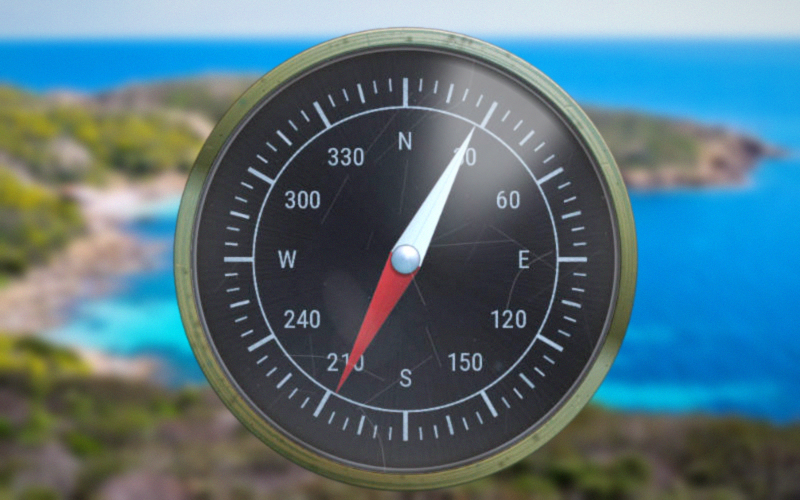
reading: {"value": 207.5, "unit": "°"}
